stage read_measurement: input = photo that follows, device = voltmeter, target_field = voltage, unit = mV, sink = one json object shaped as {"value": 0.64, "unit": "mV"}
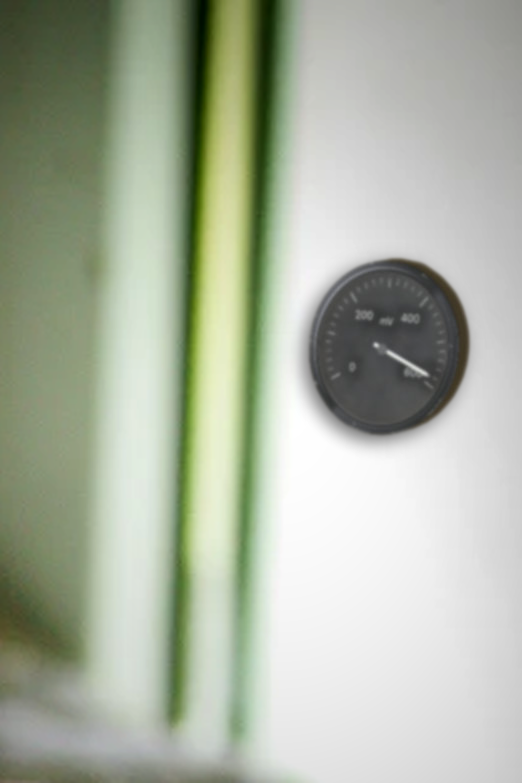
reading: {"value": 580, "unit": "mV"}
